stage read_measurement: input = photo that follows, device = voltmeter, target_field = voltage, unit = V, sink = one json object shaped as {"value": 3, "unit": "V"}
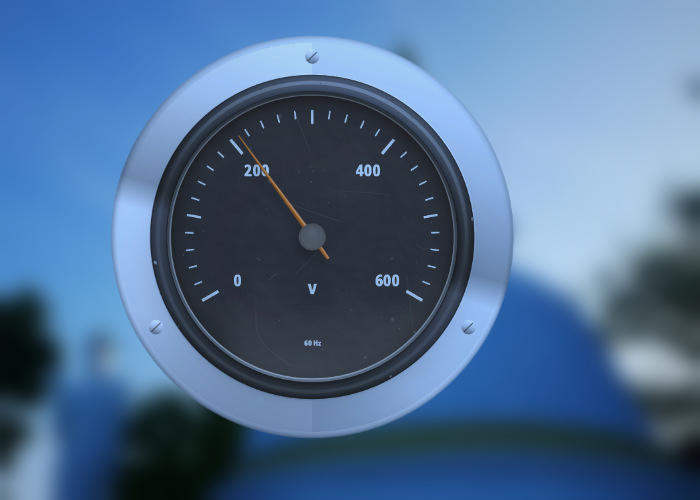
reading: {"value": 210, "unit": "V"}
